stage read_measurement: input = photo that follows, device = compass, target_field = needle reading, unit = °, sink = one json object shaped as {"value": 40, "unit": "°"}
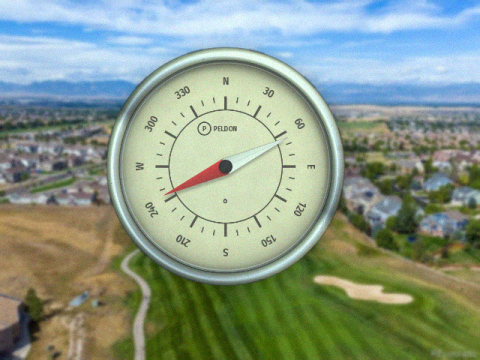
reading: {"value": 245, "unit": "°"}
